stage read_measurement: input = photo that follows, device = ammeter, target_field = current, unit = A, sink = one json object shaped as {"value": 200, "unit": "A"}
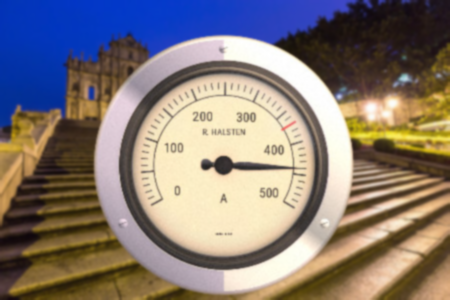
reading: {"value": 440, "unit": "A"}
